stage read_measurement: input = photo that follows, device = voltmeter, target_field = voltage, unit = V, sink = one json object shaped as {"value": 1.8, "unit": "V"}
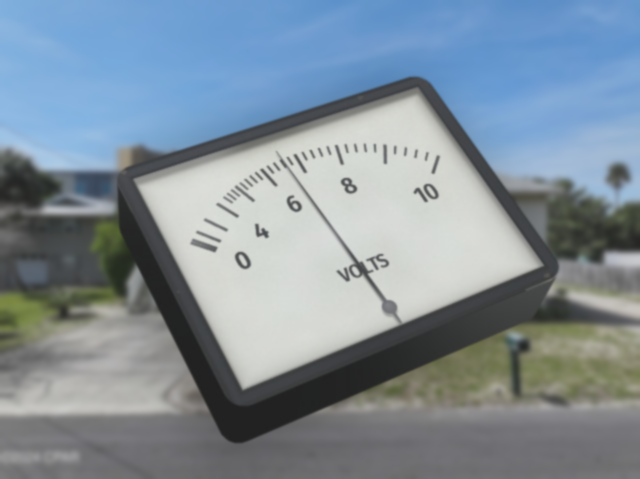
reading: {"value": 6.6, "unit": "V"}
